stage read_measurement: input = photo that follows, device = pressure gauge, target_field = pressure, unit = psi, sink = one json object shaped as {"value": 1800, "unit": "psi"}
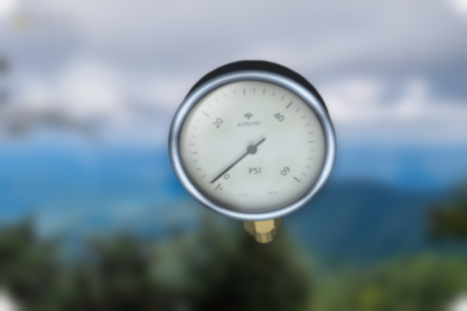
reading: {"value": 2, "unit": "psi"}
